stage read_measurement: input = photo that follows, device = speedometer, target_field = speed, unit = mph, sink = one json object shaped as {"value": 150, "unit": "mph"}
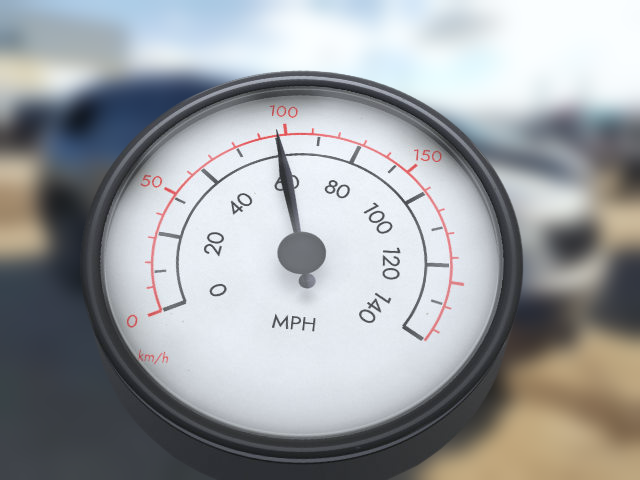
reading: {"value": 60, "unit": "mph"}
